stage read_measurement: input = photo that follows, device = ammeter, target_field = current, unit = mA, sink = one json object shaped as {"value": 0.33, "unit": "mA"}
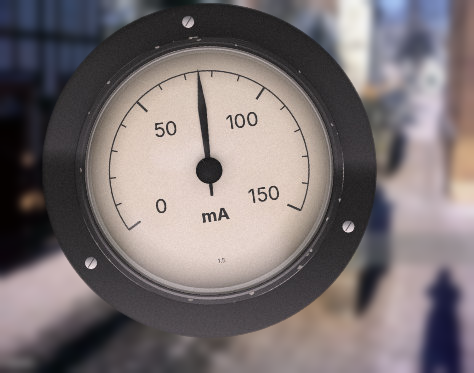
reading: {"value": 75, "unit": "mA"}
